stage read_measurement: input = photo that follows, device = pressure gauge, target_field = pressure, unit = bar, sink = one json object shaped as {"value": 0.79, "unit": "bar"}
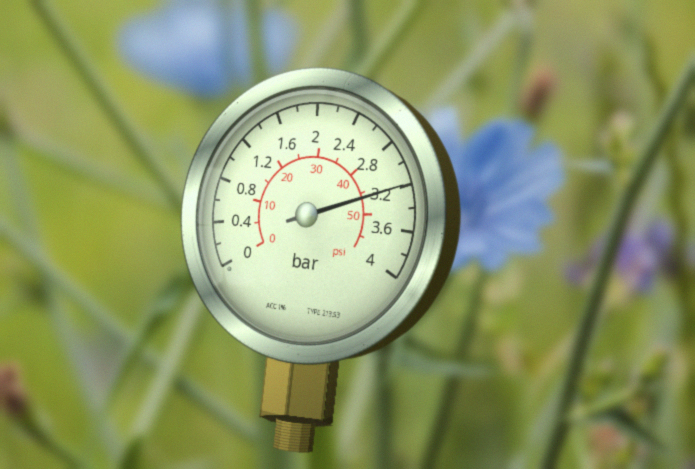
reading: {"value": 3.2, "unit": "bar"}
